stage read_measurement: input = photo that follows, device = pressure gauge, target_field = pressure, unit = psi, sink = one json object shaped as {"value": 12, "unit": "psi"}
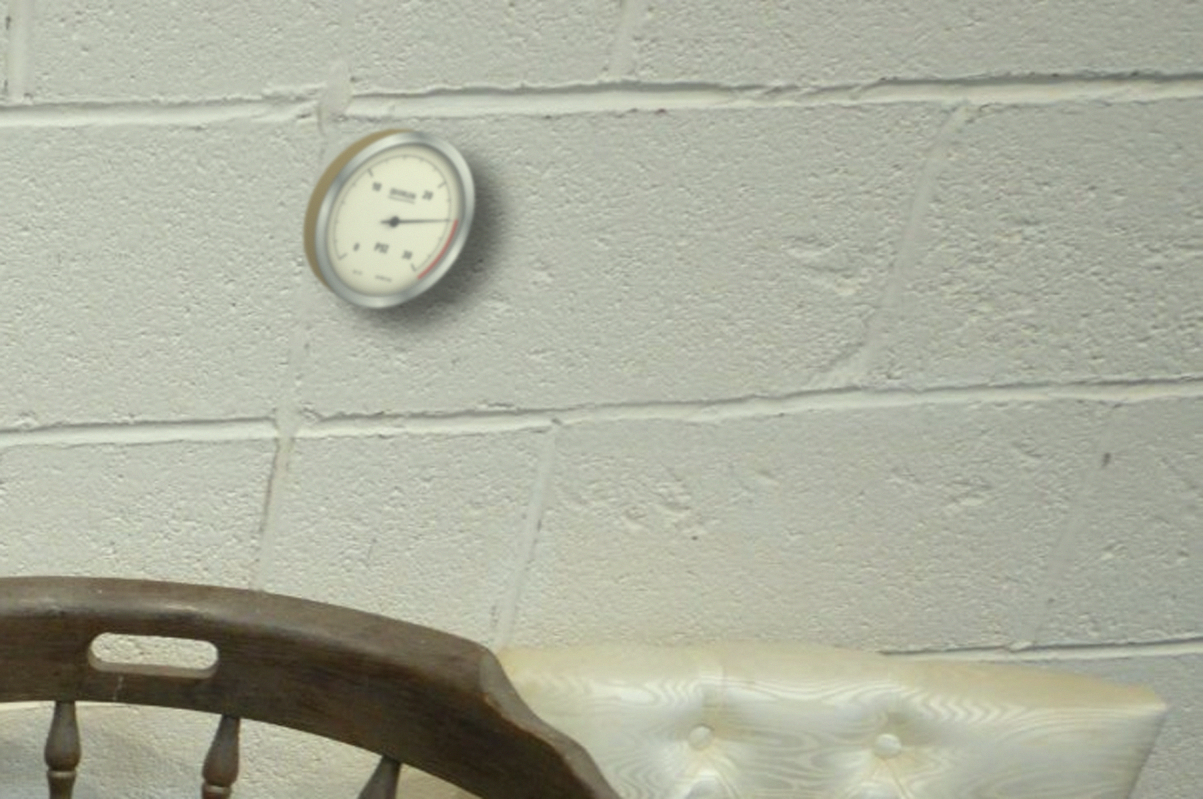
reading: {"value": 24, "unit": "psi"}
